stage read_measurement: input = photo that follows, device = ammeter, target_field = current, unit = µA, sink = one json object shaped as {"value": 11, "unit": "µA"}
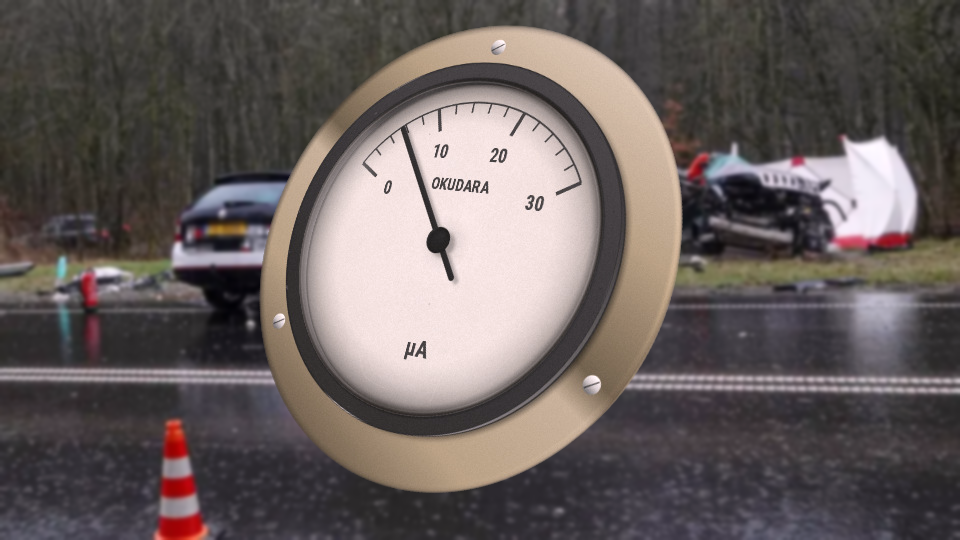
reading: {"value": 6, "unit": "µA"}
